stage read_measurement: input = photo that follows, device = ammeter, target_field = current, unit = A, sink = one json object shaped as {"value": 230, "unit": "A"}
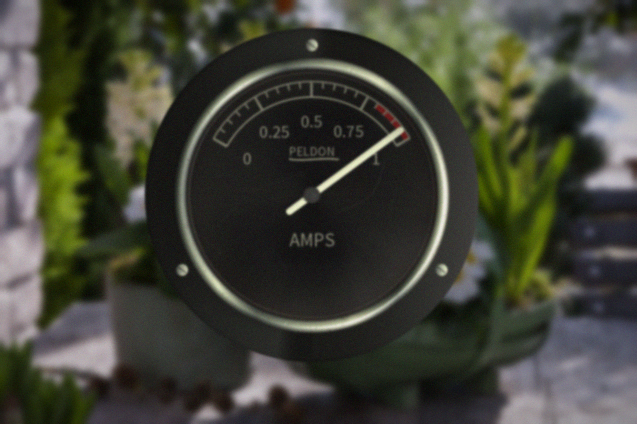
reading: {"value": 0.95, "unit": "A"}
